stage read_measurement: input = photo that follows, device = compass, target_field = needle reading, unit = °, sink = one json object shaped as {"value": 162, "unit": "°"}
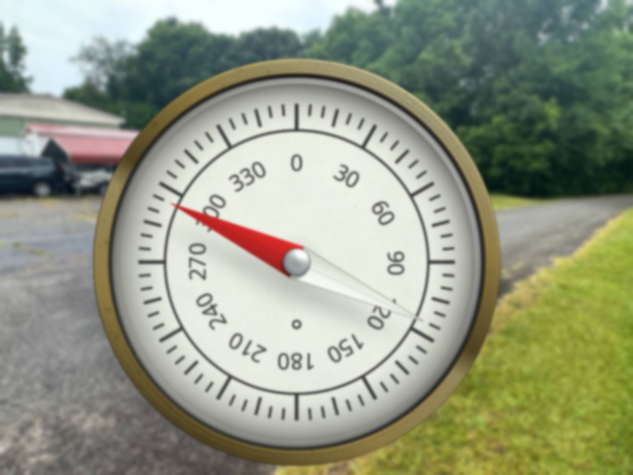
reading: {"value": 295, "unit": "°"}
